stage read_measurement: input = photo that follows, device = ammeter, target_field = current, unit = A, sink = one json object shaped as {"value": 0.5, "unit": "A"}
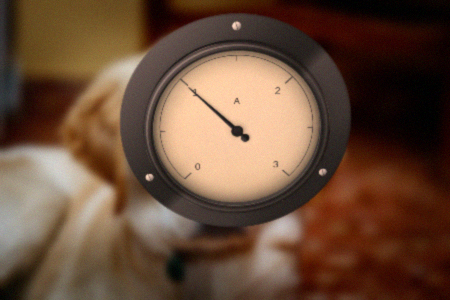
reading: {"value": 1, "unit": "A"}
